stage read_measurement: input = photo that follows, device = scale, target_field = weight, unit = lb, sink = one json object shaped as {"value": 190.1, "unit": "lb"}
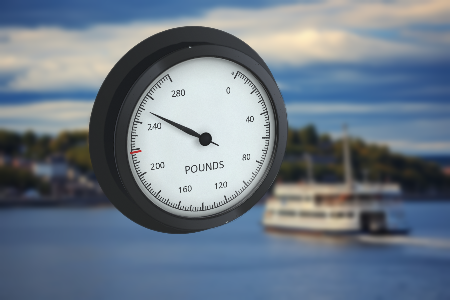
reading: {"value": 250, "unit": "lb"}
